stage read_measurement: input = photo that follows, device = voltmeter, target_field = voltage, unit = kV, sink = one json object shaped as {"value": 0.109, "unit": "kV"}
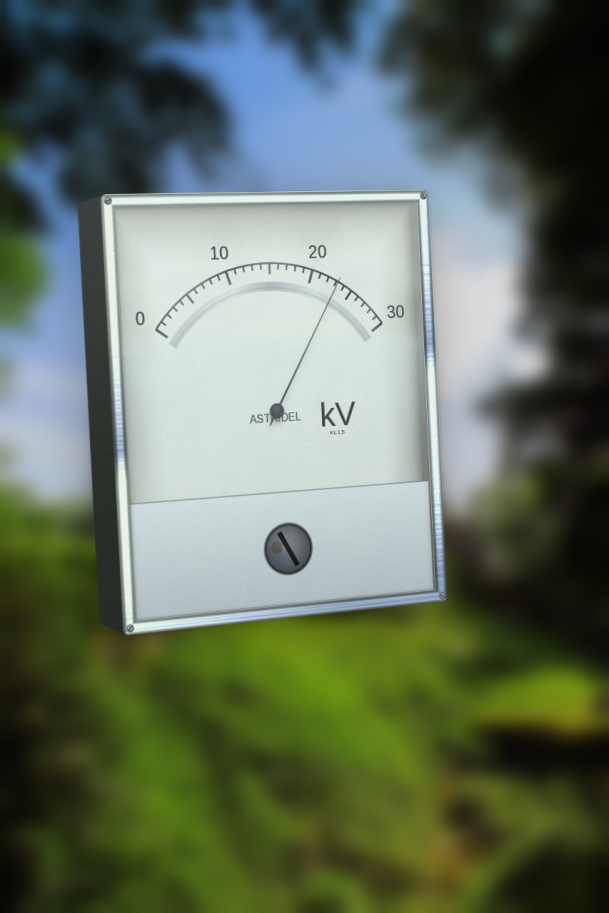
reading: {"value": 23, "unit": "kV"}
